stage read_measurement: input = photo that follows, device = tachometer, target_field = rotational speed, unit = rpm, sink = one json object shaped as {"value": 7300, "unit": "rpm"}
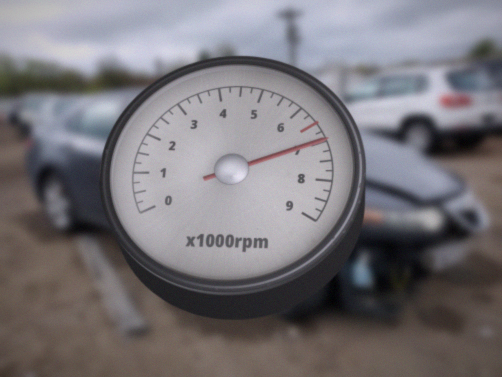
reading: {"value": 7000, "unit": "rpm"}
